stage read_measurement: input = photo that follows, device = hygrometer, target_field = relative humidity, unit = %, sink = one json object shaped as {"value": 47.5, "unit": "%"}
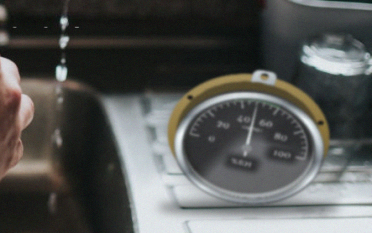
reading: {"value": 48, "unit": "%"}
